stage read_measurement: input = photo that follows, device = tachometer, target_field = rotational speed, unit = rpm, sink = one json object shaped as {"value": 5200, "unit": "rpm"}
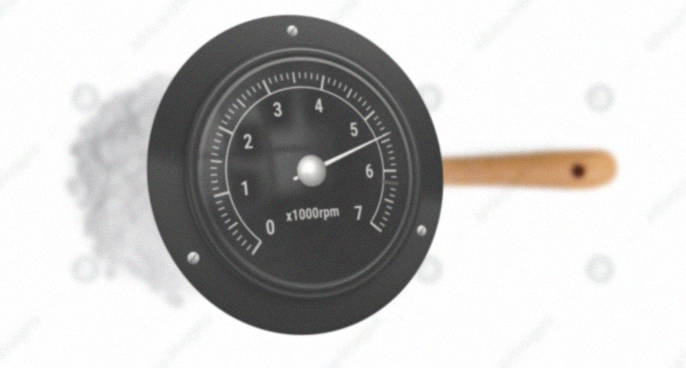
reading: {"value": 5400, "unit": "rpm"}
